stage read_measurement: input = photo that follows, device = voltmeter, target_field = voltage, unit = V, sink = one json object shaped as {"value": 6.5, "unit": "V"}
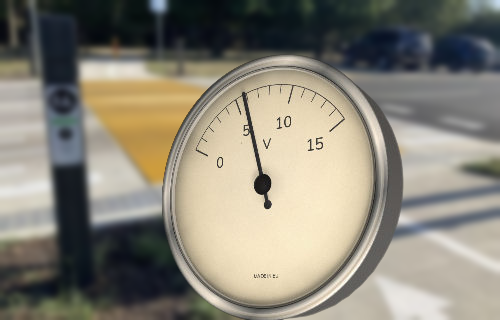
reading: {"value": 6, "unit": "V"}
